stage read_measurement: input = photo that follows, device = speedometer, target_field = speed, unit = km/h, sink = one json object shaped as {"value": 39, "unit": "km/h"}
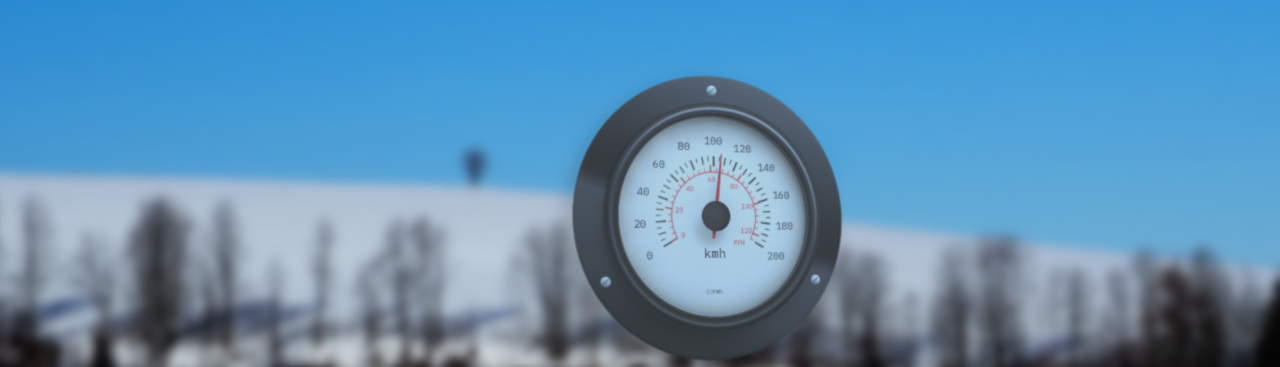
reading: {"value": 105, "unit": "km/h"}
